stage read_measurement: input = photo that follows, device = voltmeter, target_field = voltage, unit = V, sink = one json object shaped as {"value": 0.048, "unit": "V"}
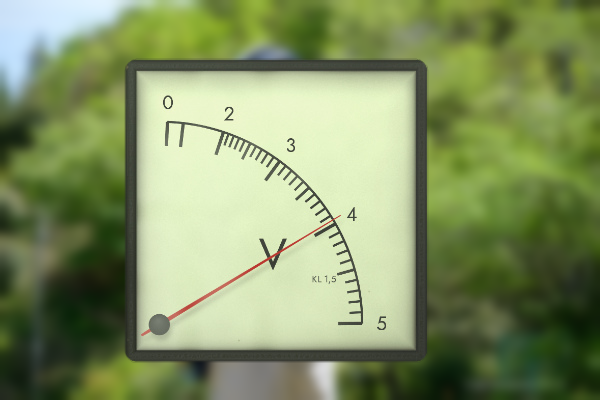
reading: {"value": 3.95, "unit": "V"}
